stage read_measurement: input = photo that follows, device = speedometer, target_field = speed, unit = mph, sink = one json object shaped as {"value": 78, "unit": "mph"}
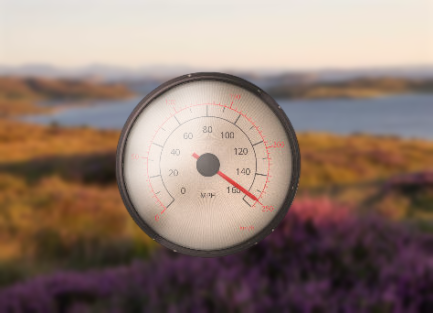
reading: {"value": 155, "unit": "mph"}
